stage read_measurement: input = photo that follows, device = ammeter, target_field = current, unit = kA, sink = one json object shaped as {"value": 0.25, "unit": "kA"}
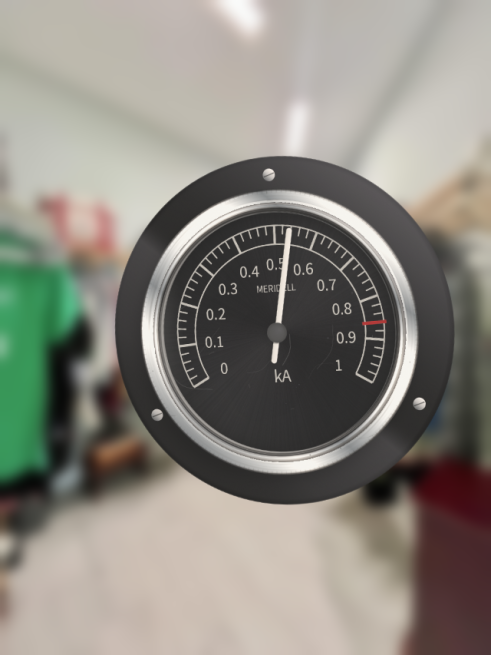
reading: {"value": 0.54, "unit": "kA"}
